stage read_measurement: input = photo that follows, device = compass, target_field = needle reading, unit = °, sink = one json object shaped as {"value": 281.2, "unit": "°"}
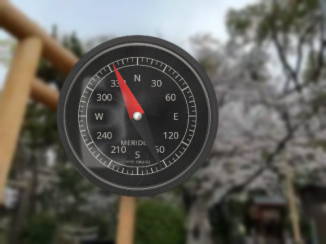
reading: {"value": 335, "unit": "°"}
